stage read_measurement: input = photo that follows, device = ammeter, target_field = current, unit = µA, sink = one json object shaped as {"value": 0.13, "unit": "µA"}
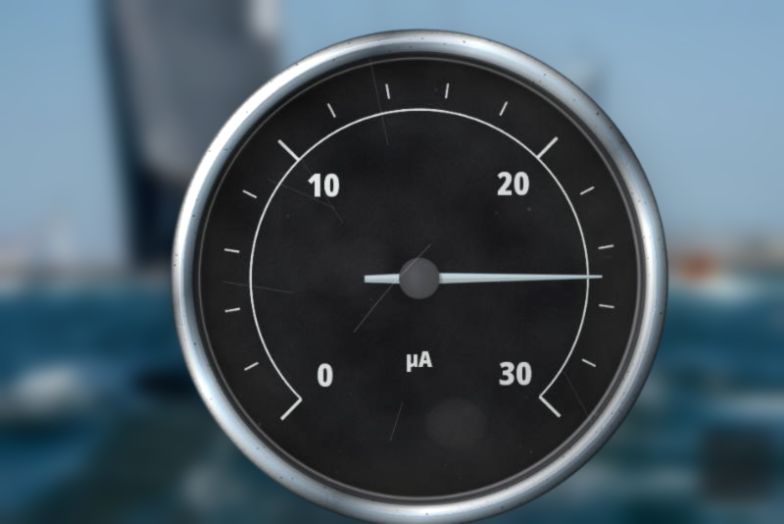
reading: {"value": 25, "unit": "µA"}
